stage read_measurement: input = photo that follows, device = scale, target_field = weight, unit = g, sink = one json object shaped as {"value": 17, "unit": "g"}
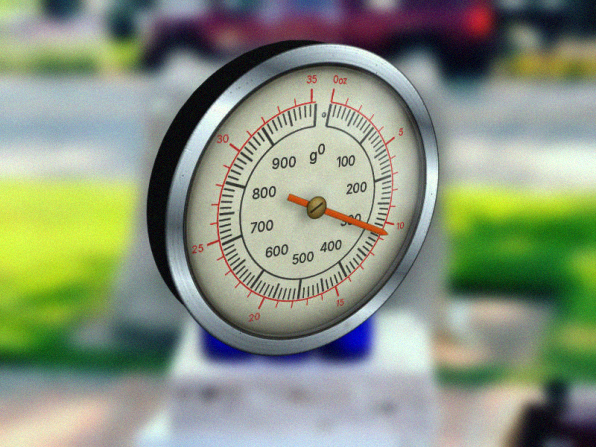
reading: {"value": 300, "unit": "g"}
